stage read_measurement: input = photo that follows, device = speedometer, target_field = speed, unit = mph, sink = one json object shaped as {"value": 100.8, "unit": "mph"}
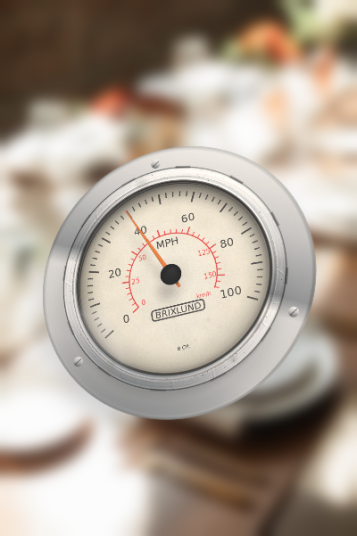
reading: {"value": 40, "unit": "mph"}
